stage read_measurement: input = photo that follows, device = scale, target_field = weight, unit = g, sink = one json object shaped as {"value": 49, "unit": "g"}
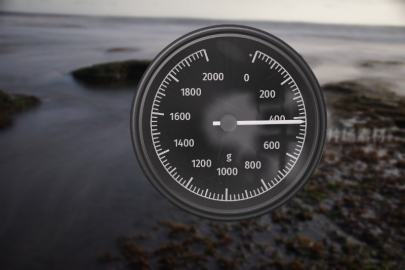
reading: {"value": 420, "unit": "g"}
